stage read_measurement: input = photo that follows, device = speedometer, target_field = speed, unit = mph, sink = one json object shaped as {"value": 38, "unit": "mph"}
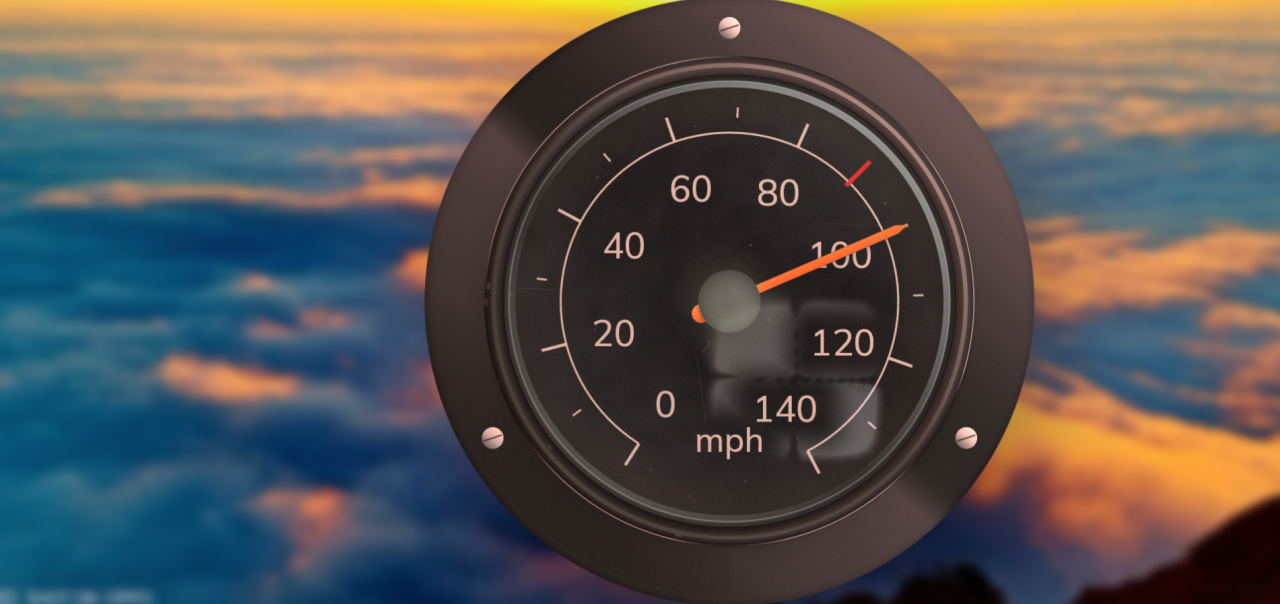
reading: {"value": 100, "unit": "mph"}
